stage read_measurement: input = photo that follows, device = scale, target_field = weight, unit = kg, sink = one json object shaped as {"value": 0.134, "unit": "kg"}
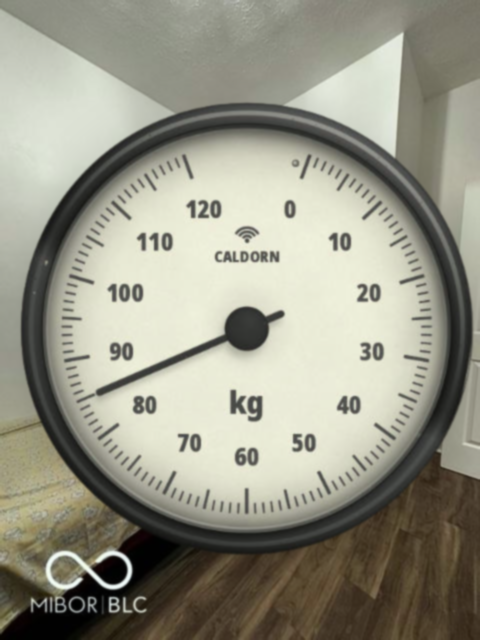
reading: {"value": 85, "unit": "kg"}
